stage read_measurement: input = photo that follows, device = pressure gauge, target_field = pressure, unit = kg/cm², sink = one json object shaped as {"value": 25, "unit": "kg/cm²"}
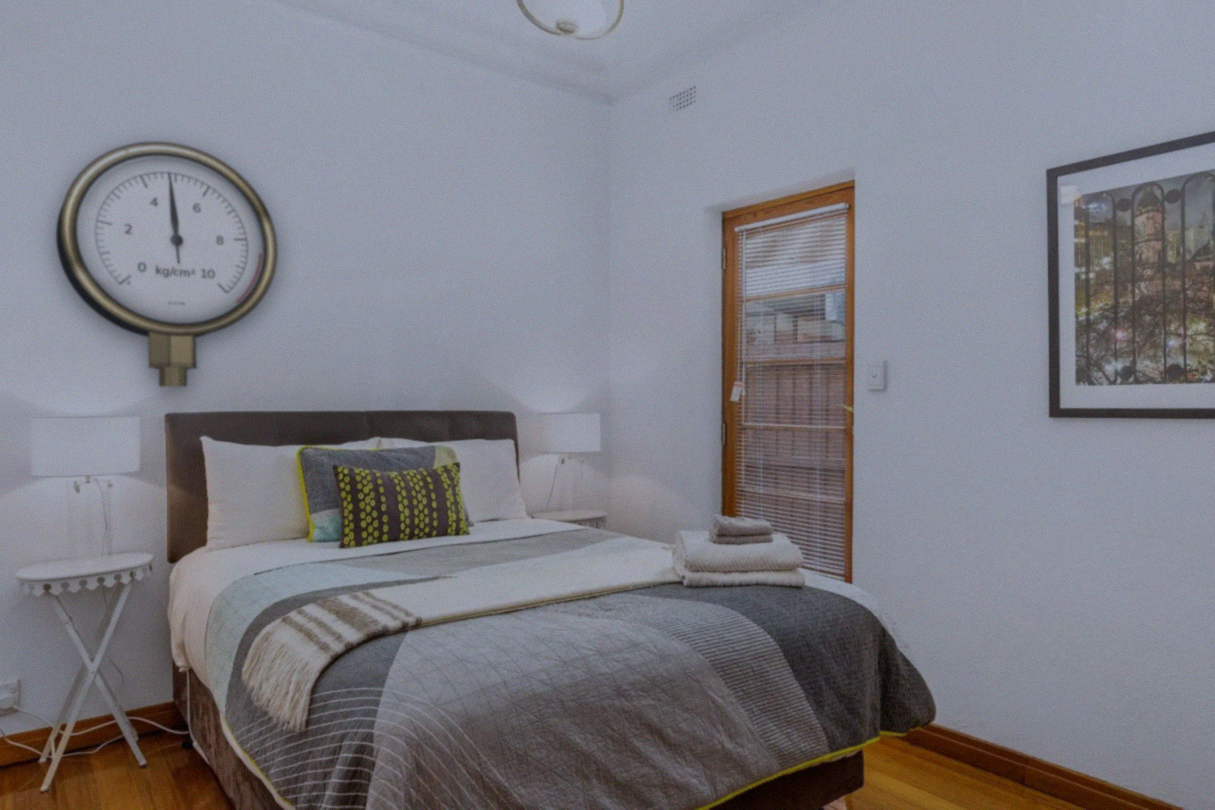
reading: {"value": 4.8, "unit": "kg/cm²"}
